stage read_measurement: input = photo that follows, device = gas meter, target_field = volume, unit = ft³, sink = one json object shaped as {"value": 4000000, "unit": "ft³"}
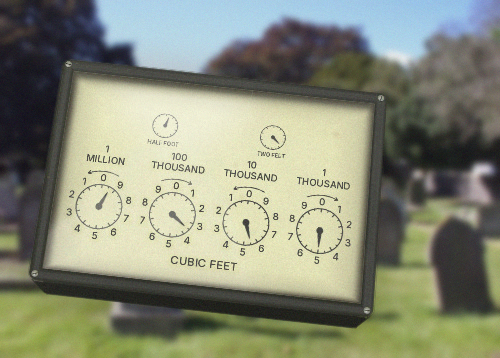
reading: {"value": 935500, "unit": "ft³"}
